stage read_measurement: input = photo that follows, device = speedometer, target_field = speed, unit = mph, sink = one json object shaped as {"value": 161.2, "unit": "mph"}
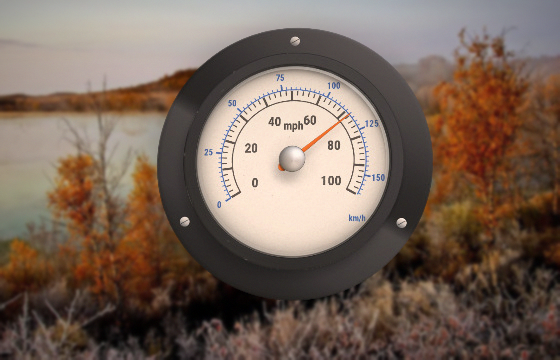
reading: {"value": 72, "unit": "mph"}
